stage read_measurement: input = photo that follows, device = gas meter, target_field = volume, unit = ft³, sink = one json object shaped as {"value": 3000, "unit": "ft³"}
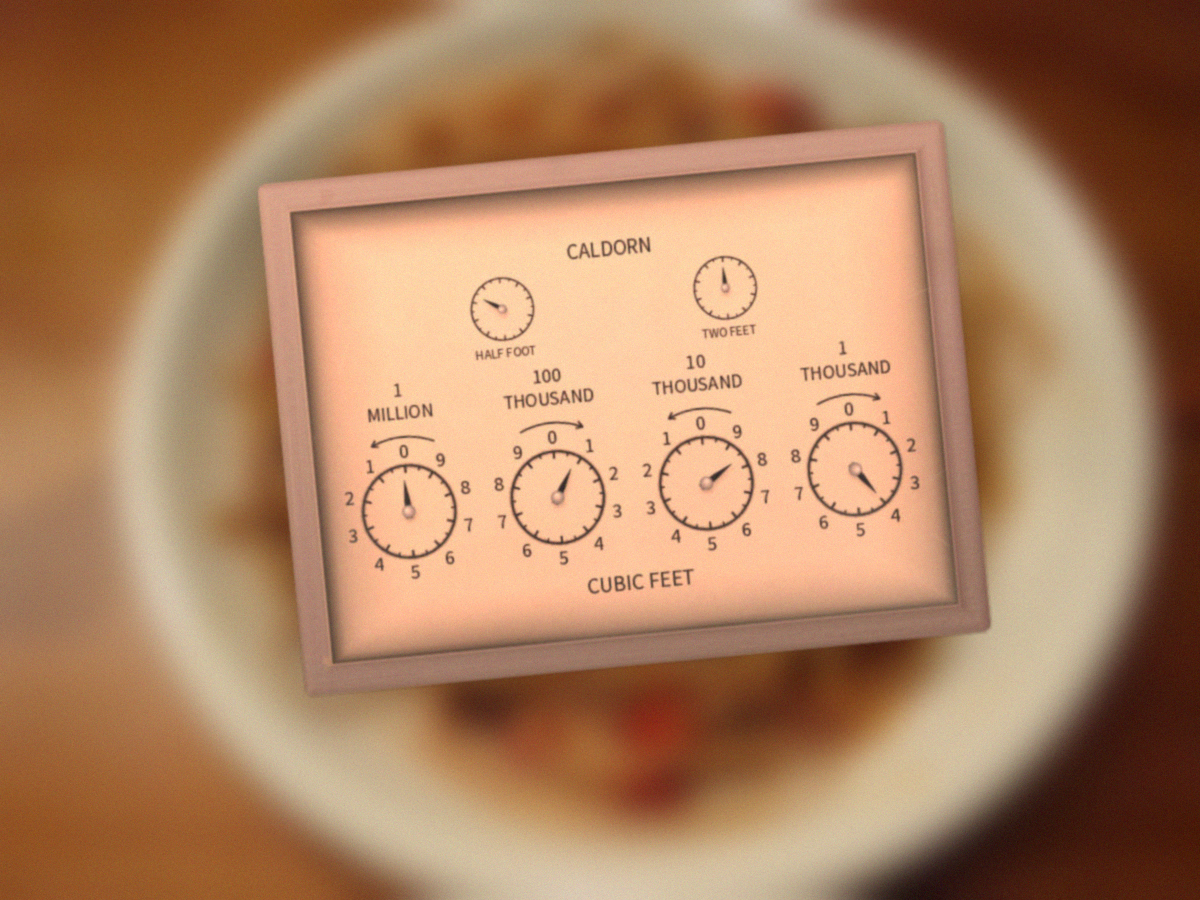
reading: {"value": 8400, "unit": "ft³"}
